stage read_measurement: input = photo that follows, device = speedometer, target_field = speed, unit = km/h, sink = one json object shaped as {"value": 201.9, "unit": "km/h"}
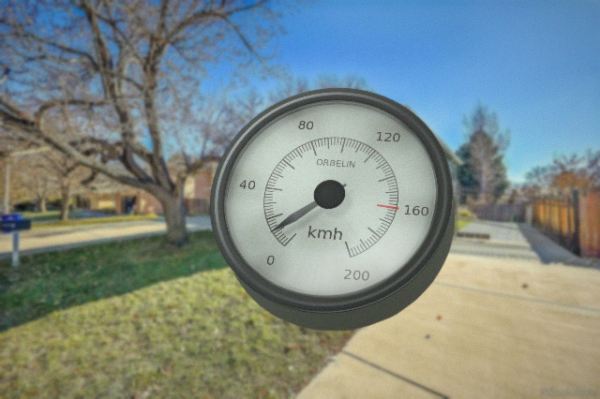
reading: {"value": 10, "unit": "km/h"}
